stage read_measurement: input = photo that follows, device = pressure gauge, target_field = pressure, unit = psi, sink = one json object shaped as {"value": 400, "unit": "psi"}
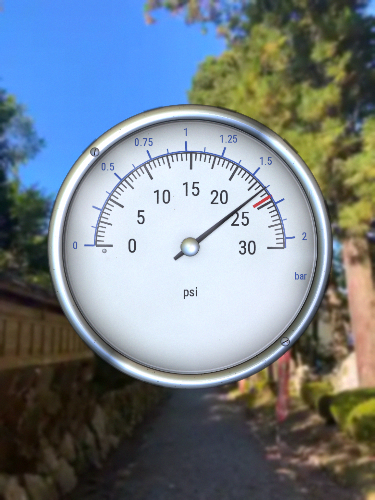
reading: {"value": 23.5, "unit": "psi"}
